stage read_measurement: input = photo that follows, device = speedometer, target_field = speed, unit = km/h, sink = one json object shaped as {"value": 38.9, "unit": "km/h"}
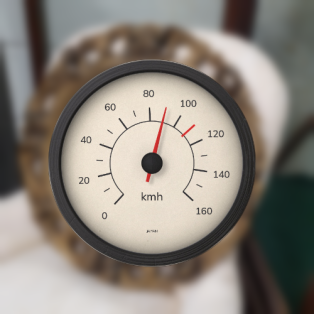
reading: {"value": 90, "unit": "km/h"}
